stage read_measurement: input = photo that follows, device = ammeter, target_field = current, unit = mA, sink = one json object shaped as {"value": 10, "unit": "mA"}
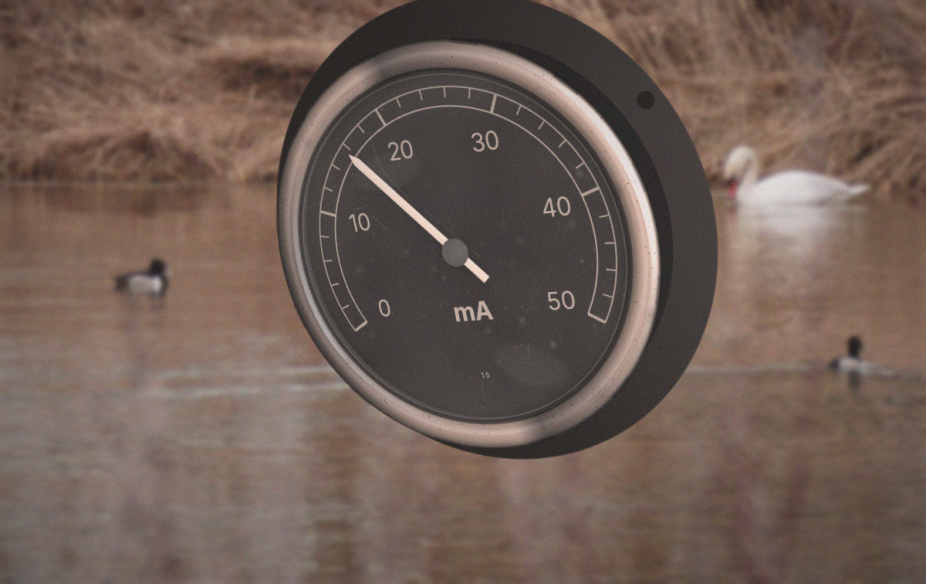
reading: {"value": 16, "unit": "mA"}
